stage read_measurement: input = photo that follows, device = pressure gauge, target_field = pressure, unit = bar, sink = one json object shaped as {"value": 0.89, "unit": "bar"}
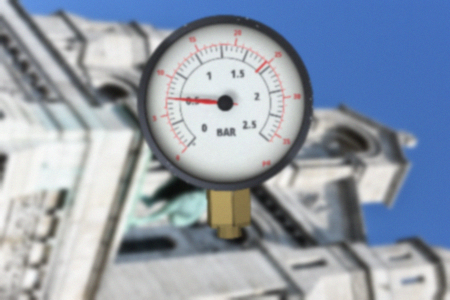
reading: {"value": 0.5, "unit": "bar"}
